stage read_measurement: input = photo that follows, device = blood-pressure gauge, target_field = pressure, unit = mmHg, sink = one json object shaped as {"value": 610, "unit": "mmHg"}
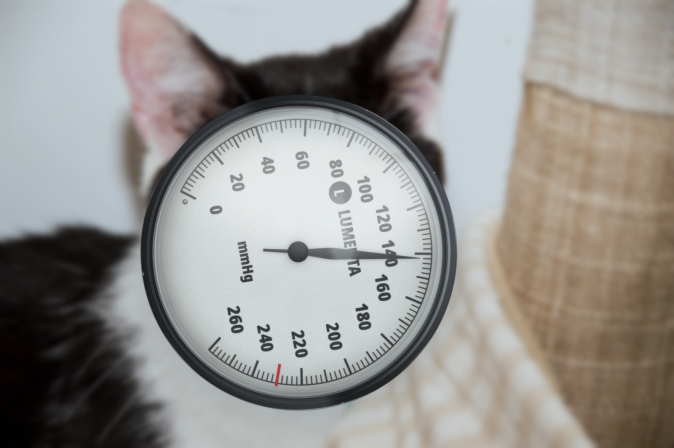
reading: {"value": 142, "unit": "mmHg"}
